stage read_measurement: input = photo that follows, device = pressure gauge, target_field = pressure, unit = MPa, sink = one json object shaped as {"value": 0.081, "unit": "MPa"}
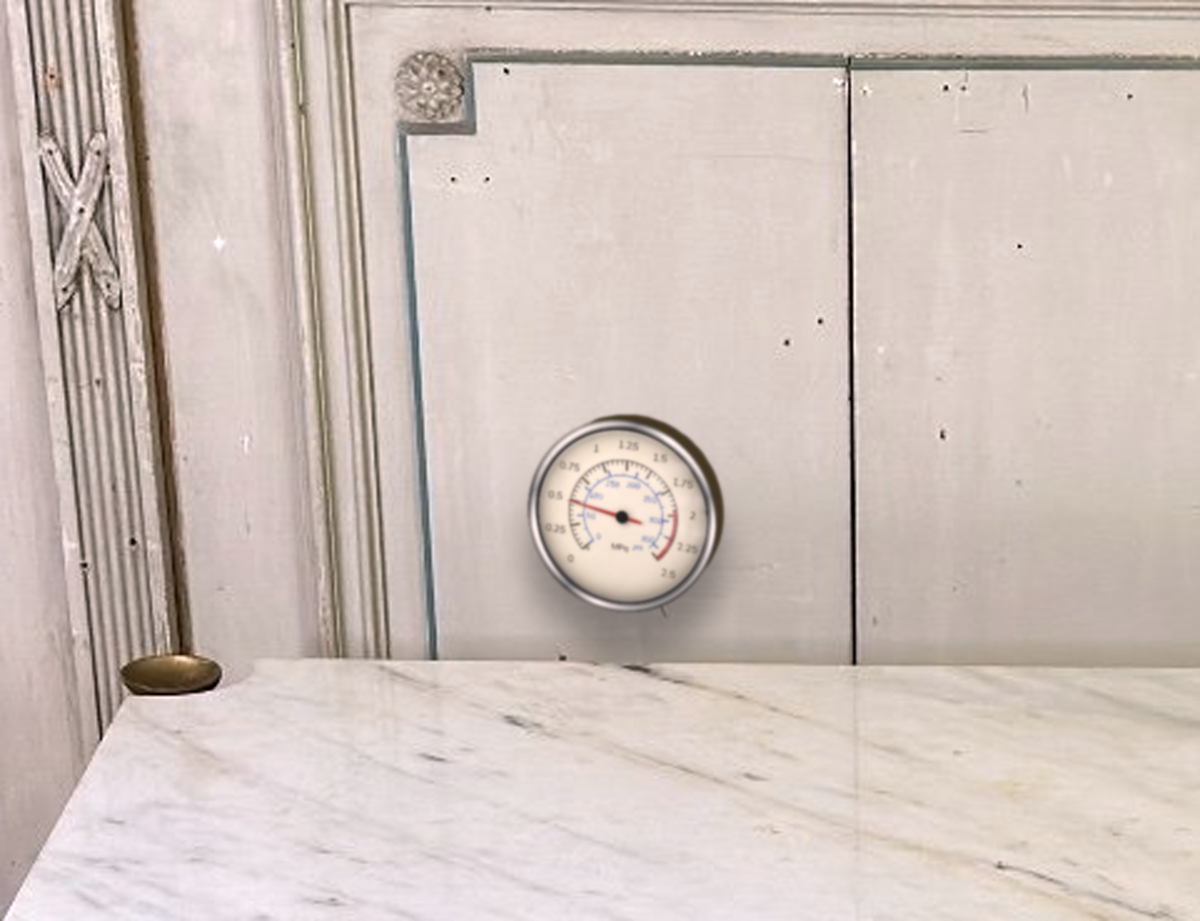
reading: {"value": 0.5, "unit": "MPa"}
